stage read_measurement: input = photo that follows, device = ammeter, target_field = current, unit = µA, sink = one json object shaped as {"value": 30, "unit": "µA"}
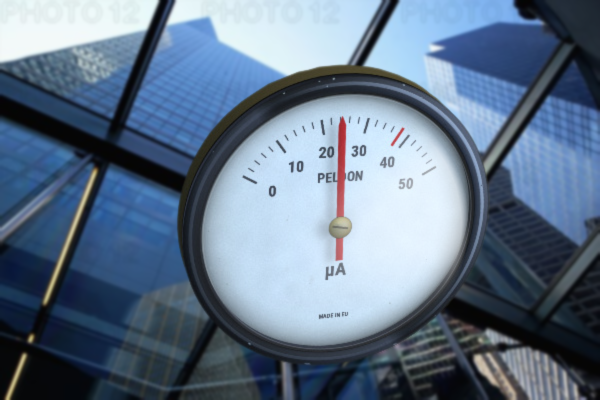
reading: {"value": 24, "unit": "µA"}
